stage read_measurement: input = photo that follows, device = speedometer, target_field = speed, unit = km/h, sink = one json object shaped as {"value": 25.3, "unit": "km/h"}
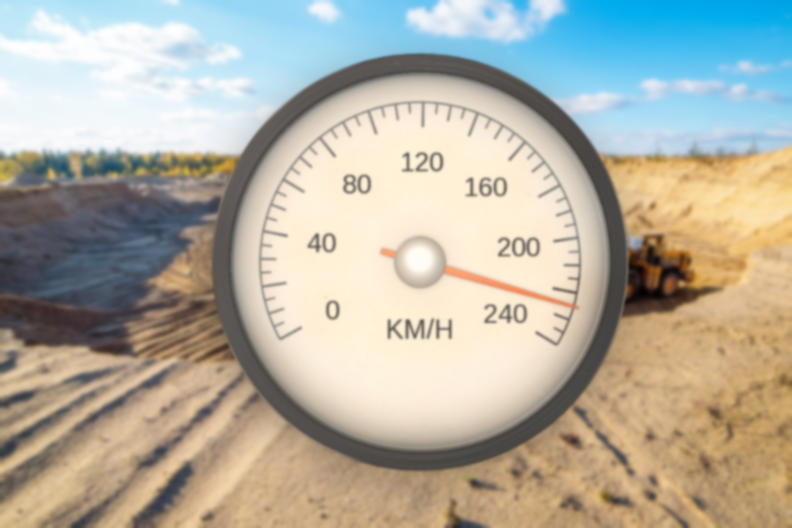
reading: {"value": 225, "unit": "km/h"}
